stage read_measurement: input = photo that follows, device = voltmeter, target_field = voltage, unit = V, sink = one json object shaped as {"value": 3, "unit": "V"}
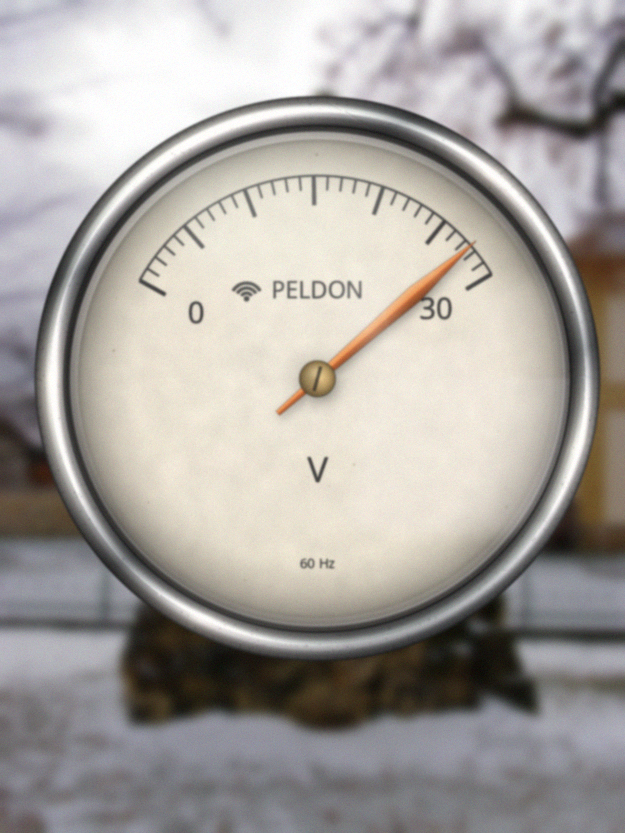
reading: {"value": 27.5, "unit": "V"}
